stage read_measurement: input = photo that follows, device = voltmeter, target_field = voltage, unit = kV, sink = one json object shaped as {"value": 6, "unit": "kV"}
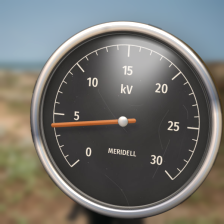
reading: {"value": 4, "unit": "kV"}
